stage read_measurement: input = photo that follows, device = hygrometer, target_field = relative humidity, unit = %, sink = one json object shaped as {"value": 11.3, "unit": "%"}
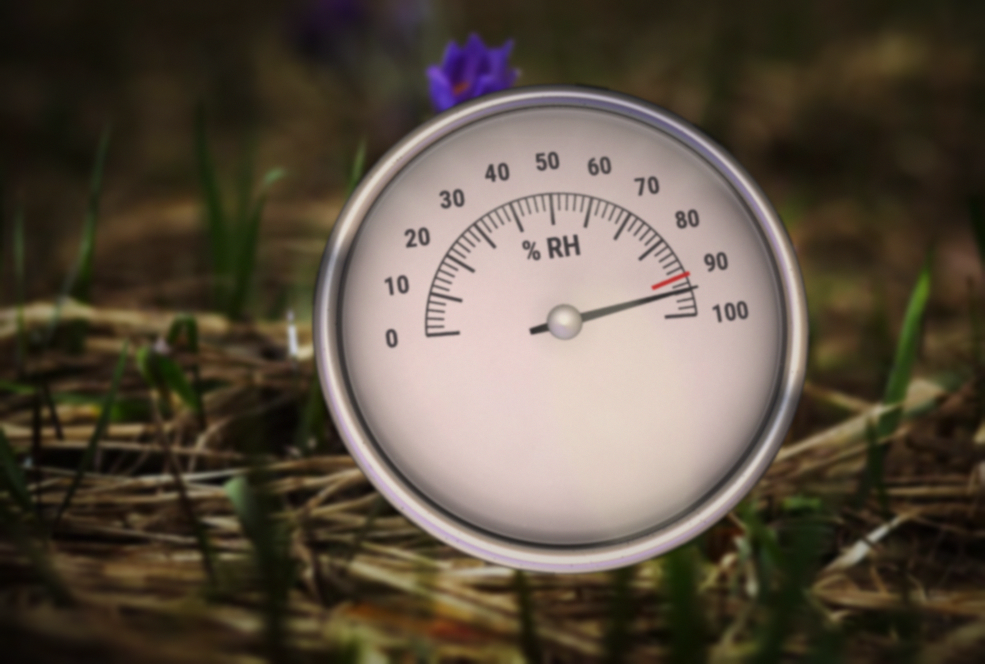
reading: {"value": 94, "unit": "%"}
